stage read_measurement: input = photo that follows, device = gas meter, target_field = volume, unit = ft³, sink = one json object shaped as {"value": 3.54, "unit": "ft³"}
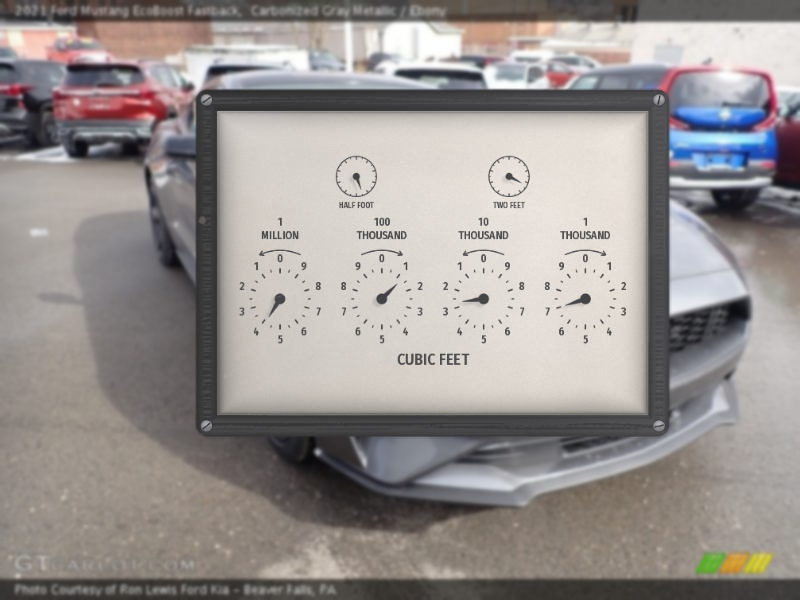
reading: {"value": 412700, "unit": "ft³"}
